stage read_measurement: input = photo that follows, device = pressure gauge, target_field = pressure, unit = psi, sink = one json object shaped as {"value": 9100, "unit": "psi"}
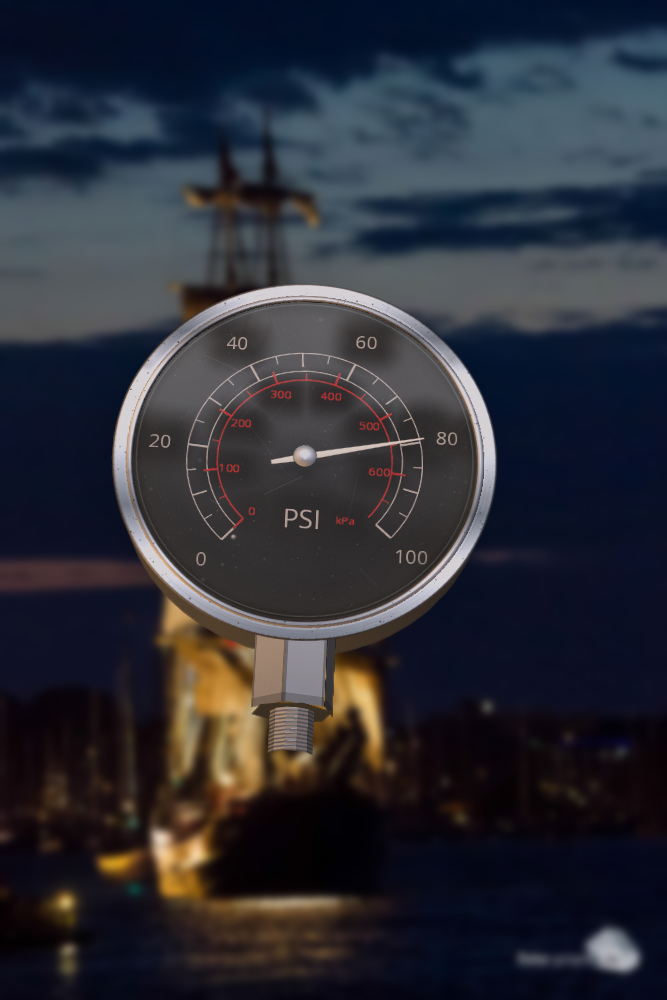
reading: {"value": 80, "unit": "psi"}
